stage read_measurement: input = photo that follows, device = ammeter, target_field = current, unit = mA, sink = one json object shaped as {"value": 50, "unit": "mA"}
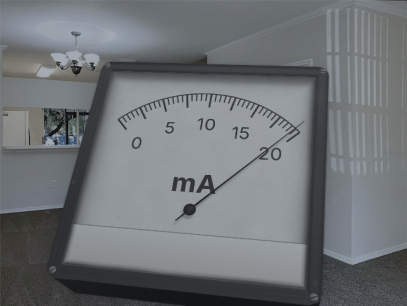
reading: {"value": 19.5, "unit": "mA"}
